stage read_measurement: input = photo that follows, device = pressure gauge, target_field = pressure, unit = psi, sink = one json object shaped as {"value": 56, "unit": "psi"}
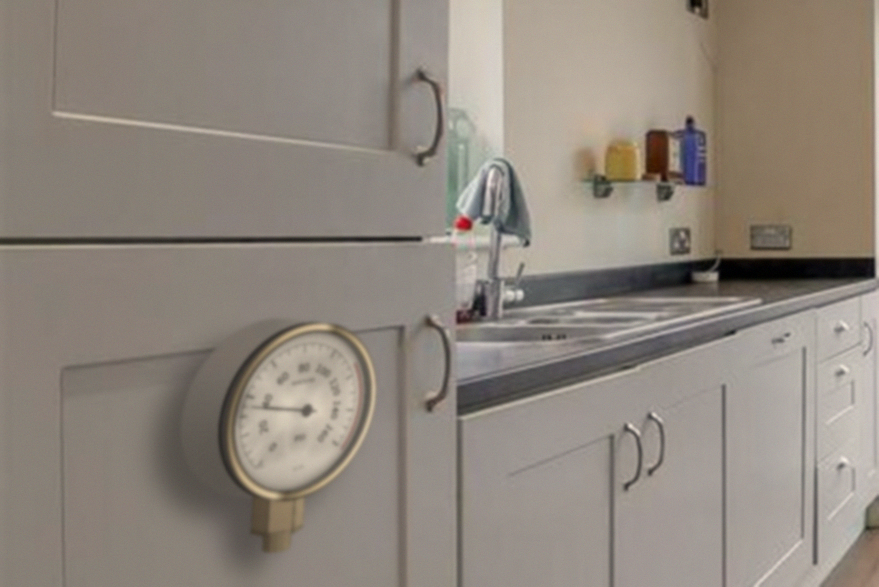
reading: {"value": 35, "unit": "psi"}
